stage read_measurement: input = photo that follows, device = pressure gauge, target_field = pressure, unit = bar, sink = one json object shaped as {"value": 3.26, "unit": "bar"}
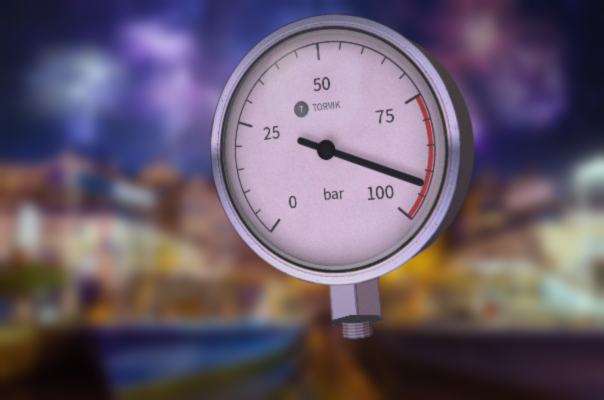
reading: {"value": 92.5, "unit": "bar"}
